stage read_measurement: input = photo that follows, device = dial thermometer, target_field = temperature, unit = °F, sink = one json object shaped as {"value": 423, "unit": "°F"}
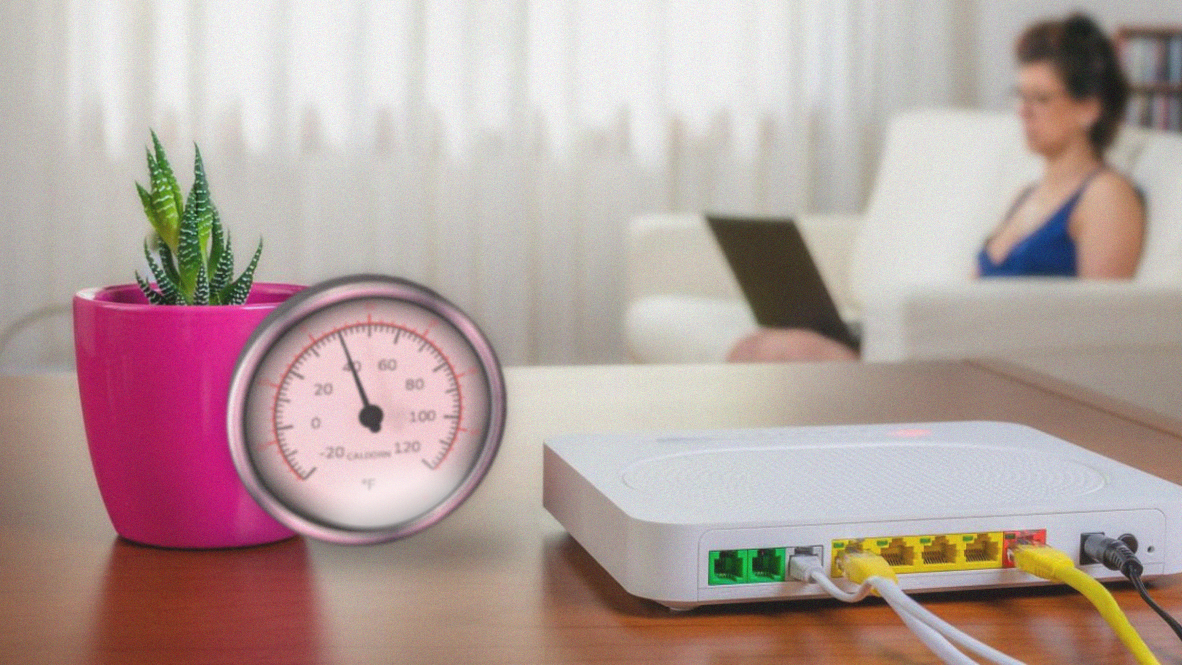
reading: {"value": 40, "unit": "°F"}
